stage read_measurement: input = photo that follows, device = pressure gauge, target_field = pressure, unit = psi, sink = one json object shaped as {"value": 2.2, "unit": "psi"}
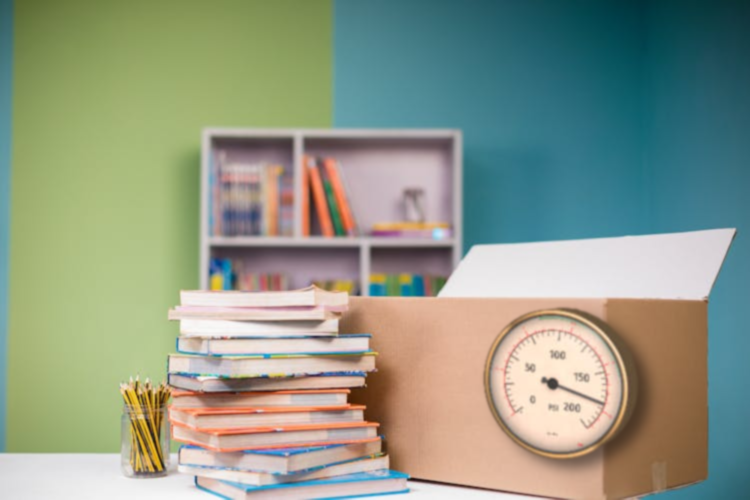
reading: {"value": 175, "unit": "psi"}
